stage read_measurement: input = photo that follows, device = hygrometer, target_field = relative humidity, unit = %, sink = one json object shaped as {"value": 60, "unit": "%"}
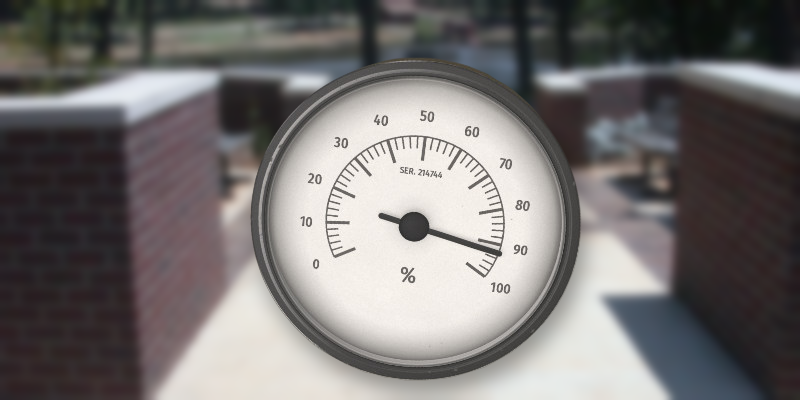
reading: {"value": 92, "unit": "%"}
